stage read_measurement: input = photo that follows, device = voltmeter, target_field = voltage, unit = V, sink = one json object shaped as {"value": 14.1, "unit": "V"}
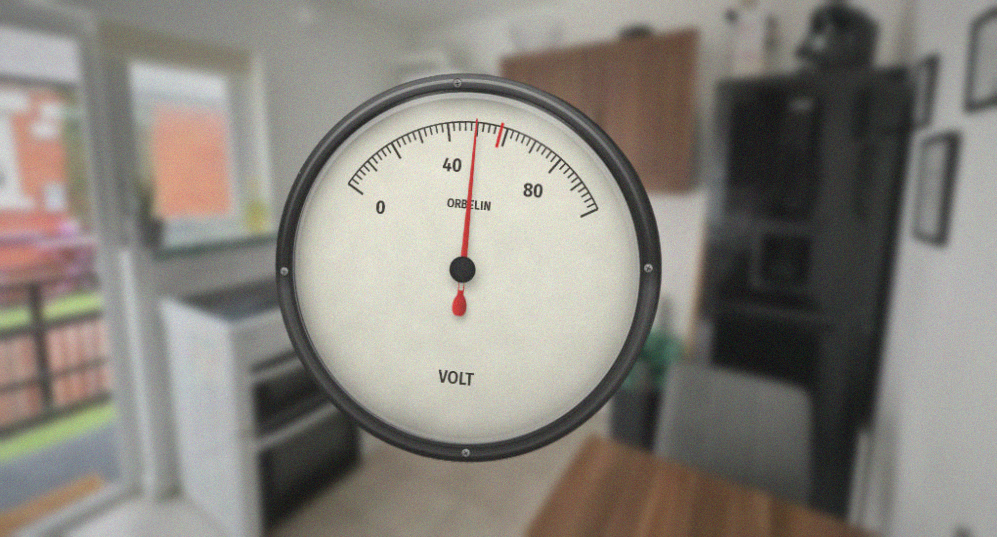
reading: {"value": 50, "unit": "V"}
